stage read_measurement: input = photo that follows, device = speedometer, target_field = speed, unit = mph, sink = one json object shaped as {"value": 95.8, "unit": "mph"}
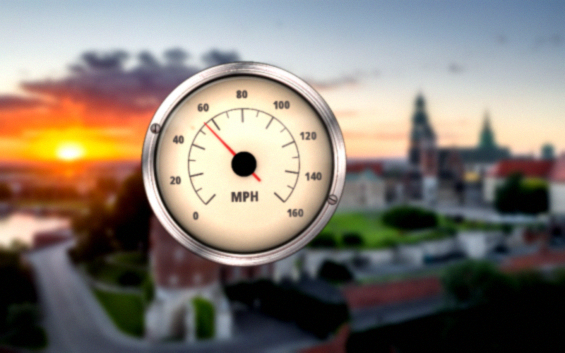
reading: {"value": 55, "unit": "mph"}
